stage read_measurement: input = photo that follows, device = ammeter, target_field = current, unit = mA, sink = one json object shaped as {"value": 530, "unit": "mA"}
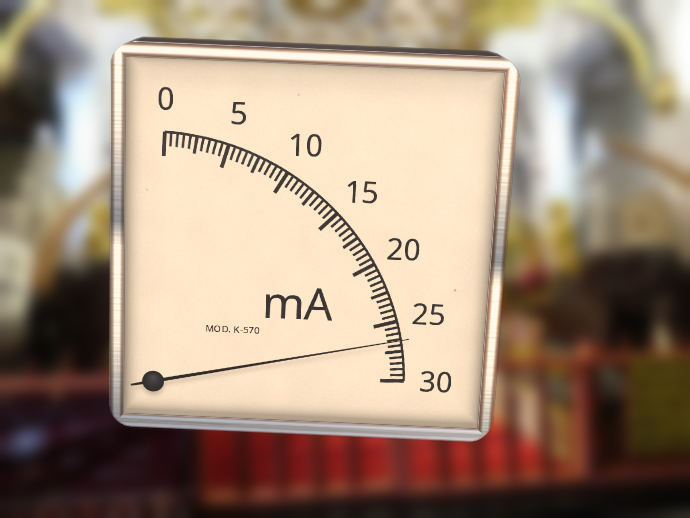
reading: {"value": 26.5, "unit": "mA"}
